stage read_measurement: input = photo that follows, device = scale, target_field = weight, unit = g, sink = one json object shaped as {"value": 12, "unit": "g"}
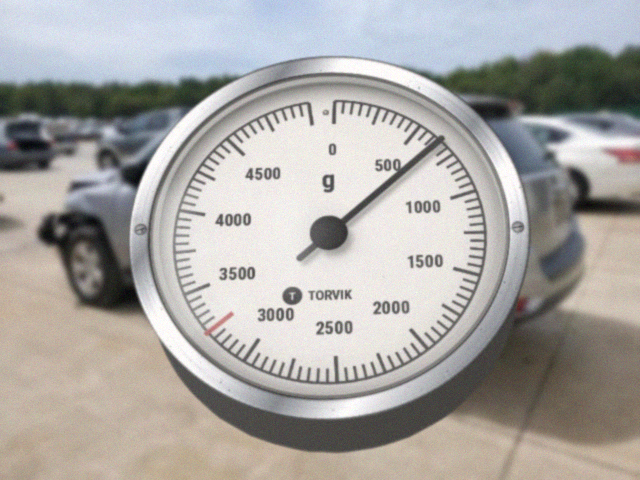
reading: {"value": 650, "unit": "g"}
